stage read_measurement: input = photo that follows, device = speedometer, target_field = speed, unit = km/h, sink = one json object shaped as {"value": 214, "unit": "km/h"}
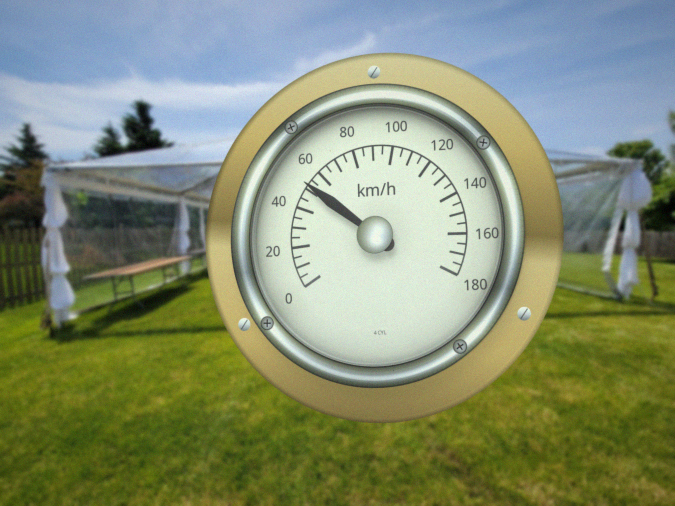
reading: {"value": 52.5, "unit": "km/h"}
